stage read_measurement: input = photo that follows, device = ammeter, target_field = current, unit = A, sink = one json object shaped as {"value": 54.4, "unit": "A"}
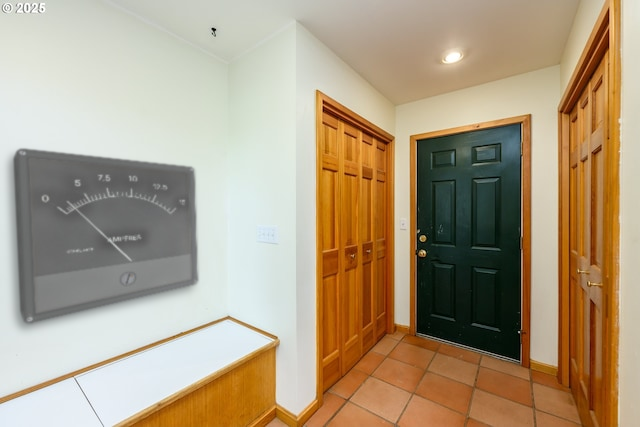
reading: {"value": 2.5, "unit": "A"}
